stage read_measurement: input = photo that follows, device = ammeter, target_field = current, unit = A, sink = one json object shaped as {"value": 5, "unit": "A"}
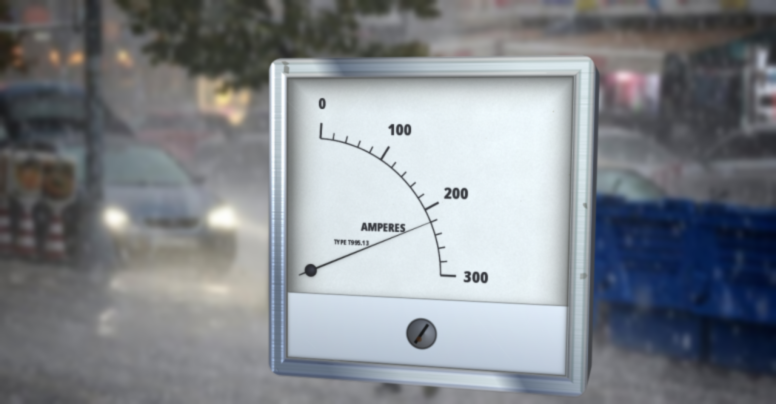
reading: {"value": 220, "unit": "A"}
